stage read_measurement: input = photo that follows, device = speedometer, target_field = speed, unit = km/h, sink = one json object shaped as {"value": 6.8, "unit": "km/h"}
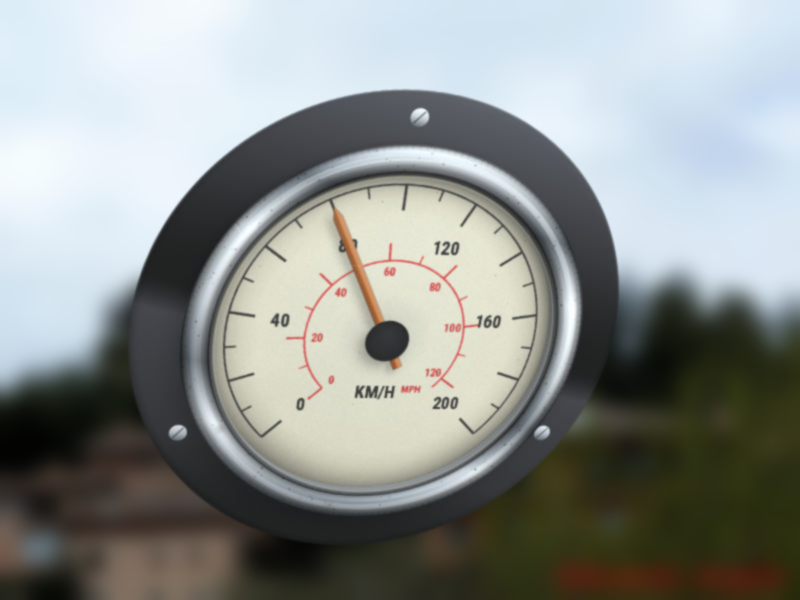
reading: {"value": 80, "unit": "km/h"}
